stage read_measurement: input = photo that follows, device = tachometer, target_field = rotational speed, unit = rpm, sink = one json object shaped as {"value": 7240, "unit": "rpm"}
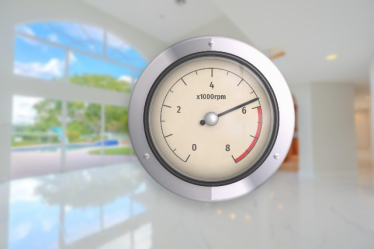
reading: {"value": 5750, "unit": "rpm"}
